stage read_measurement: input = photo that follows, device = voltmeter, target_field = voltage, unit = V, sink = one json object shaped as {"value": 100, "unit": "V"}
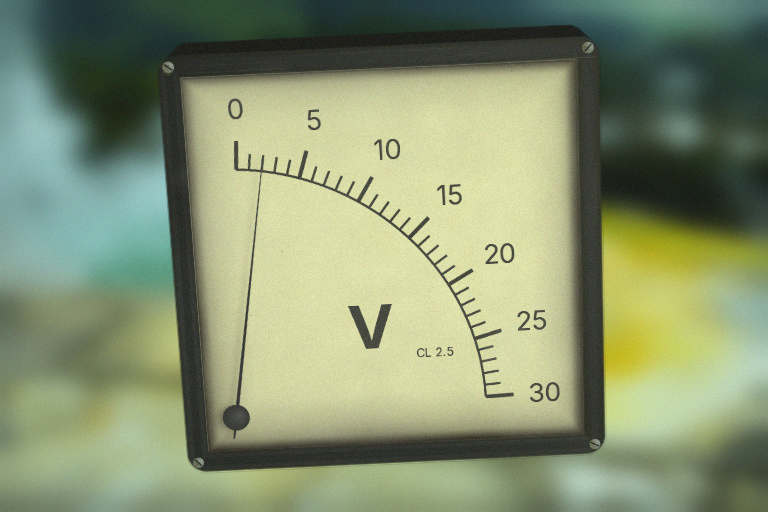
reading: {"value": 2, "unit": "V"}
